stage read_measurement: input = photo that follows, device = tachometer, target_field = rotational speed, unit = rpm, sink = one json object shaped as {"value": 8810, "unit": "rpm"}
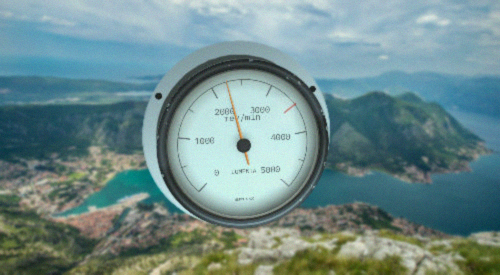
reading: {"value": 2250, "unit": "rpm"}
